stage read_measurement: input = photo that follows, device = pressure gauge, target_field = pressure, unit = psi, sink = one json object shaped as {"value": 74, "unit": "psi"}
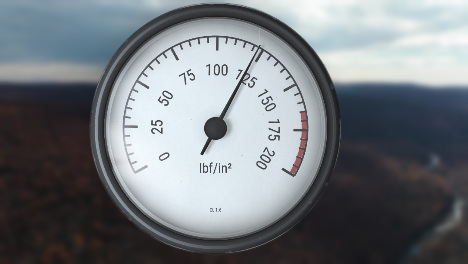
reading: {"value": 122.5, "unit": "psi"}
